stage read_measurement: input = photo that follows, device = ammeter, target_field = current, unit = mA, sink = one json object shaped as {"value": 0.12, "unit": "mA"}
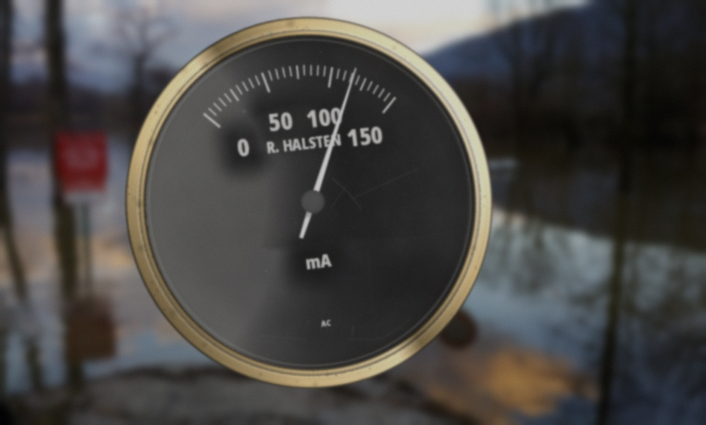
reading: {"value": 115, "unit": "mA"}
